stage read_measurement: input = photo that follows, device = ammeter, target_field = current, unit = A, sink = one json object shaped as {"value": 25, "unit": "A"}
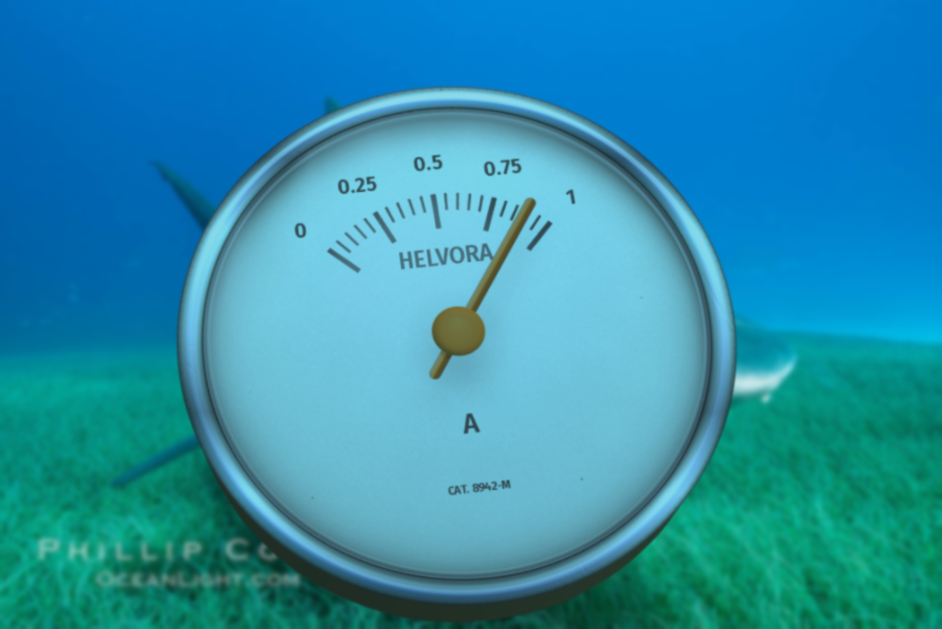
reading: {"value": 0.9, "unit": "A"}
